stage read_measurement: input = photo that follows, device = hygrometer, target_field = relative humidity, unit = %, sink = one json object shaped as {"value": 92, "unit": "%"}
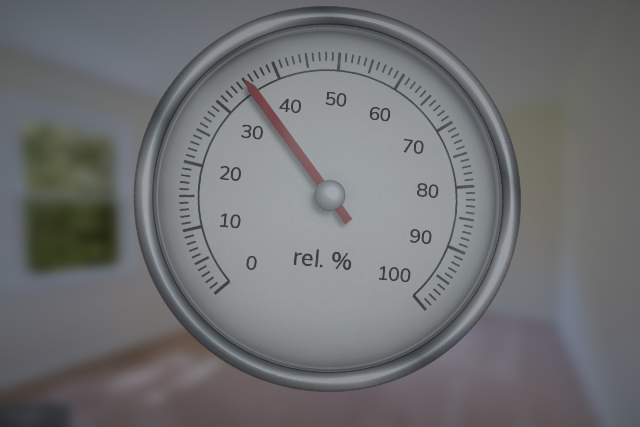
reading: {"value": 35, "unit": "%"}
